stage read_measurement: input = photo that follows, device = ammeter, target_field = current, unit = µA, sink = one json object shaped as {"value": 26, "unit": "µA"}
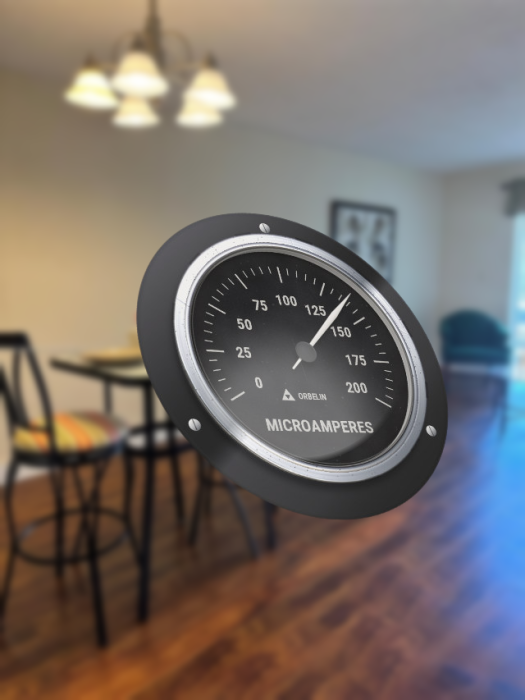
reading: {"value": 137.5, "unit": "µA"}
